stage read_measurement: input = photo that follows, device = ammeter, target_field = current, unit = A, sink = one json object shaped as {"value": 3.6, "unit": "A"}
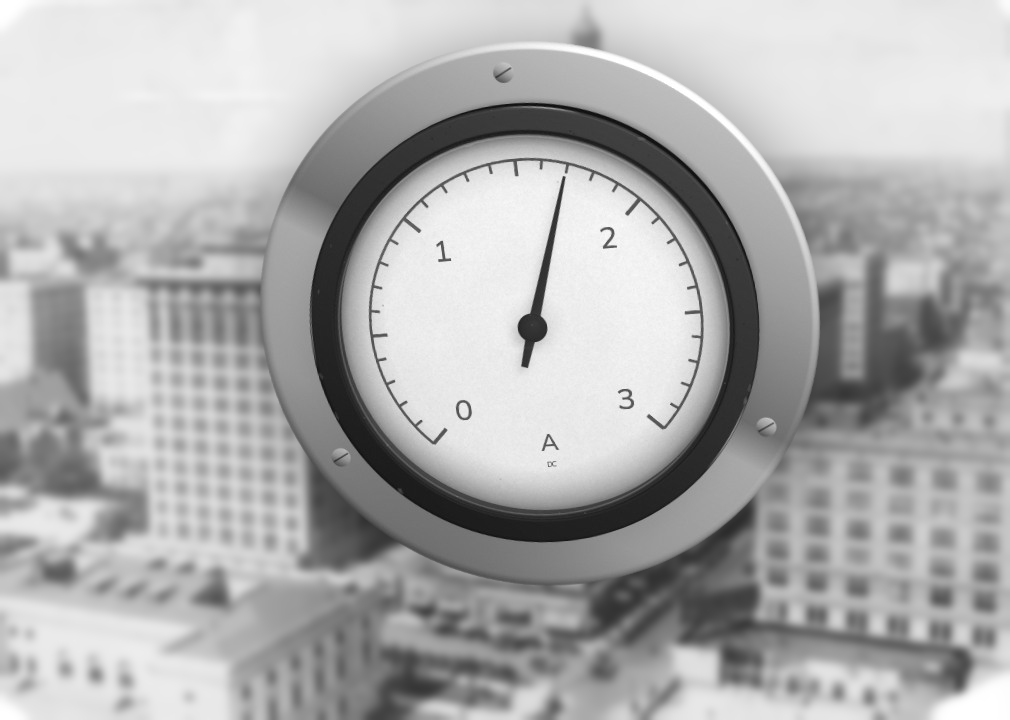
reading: {"value": 1.7, "unit": "A"}
